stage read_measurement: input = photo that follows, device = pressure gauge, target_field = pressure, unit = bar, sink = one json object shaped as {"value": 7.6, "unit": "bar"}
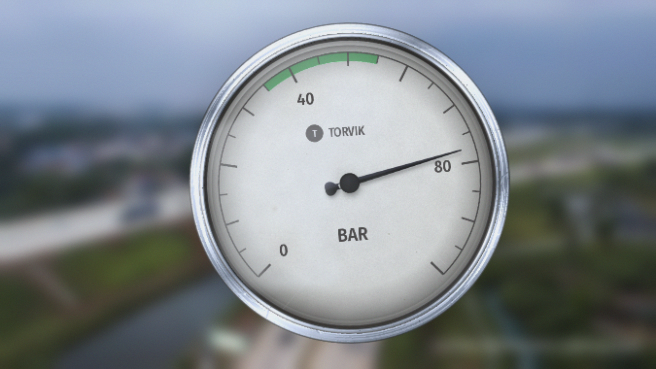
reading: {"value": 77.5, "unit": "bar"}
